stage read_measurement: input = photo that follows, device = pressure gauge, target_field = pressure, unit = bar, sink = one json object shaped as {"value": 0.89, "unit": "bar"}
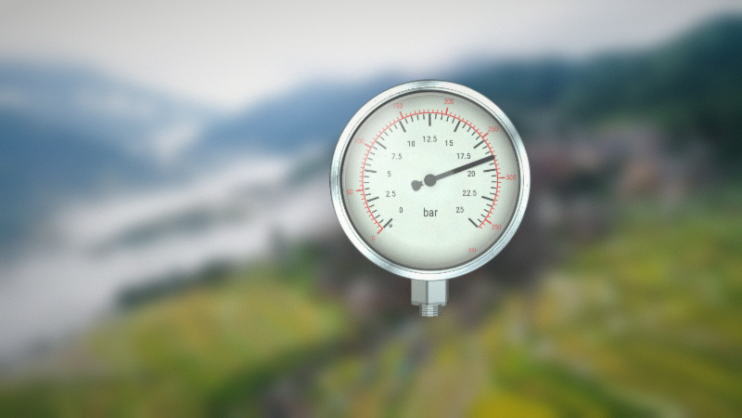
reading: {"value": 19, "unit": "bar"}
